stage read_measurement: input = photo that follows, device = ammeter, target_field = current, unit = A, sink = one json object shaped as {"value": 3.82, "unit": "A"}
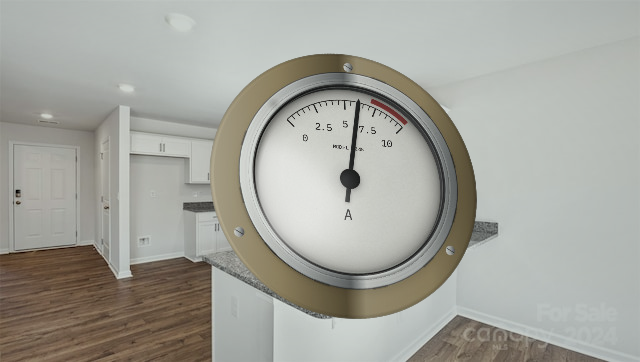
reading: {"value": 6, "unit": "A"}
